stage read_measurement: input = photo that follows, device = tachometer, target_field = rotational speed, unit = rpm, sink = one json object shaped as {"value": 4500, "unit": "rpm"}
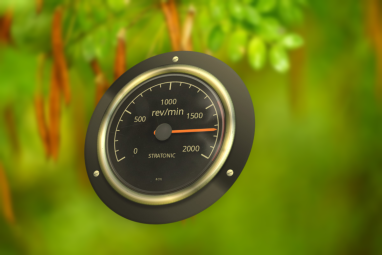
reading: {"value": 1750, "unit": "rpm"}
